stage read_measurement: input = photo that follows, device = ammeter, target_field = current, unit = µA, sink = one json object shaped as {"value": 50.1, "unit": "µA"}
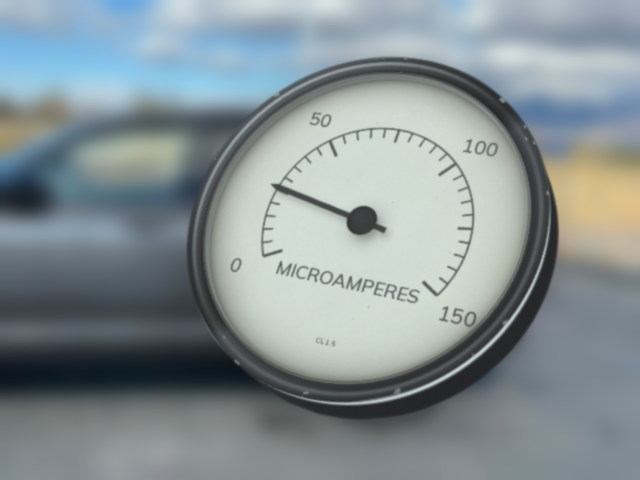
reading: {"value": 25, "unit": "µA"}
